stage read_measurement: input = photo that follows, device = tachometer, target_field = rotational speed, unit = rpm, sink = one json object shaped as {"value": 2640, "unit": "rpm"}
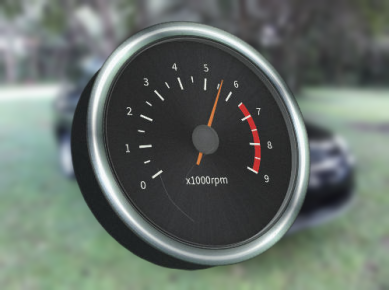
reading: {"value": 5500, "unit": "rpm"}
